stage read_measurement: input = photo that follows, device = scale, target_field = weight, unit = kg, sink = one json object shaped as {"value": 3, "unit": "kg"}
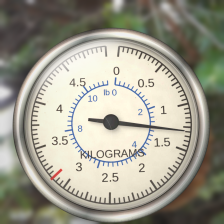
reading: {"value": 1.3, "unit": "kg"}
